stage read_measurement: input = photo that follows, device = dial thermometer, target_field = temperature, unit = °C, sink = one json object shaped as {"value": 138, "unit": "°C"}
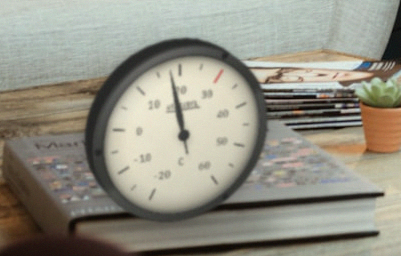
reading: {"value": 17.5, "unit": "°C"}
